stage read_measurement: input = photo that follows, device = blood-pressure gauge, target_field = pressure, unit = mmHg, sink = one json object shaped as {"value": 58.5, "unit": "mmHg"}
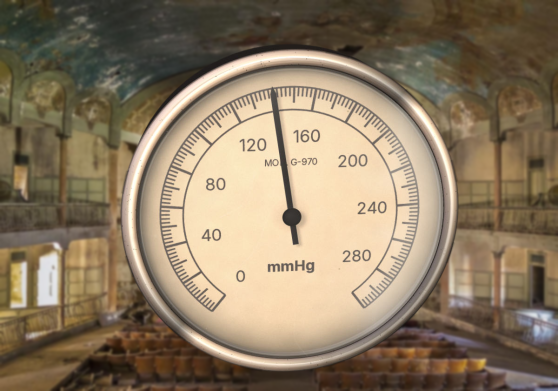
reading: {"value": 140, "unit": "mmHg"}
